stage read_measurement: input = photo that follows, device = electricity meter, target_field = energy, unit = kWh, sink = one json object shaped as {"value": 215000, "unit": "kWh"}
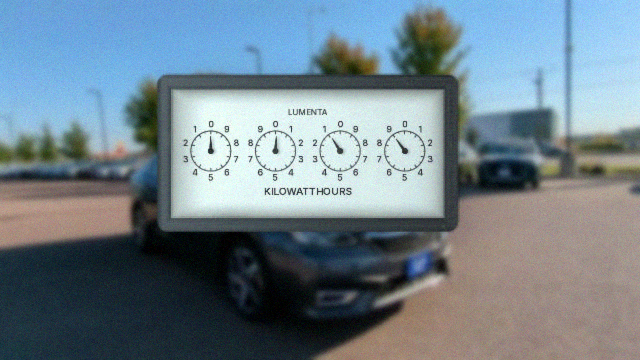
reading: {"value": 9, "unit": "kWh"}
